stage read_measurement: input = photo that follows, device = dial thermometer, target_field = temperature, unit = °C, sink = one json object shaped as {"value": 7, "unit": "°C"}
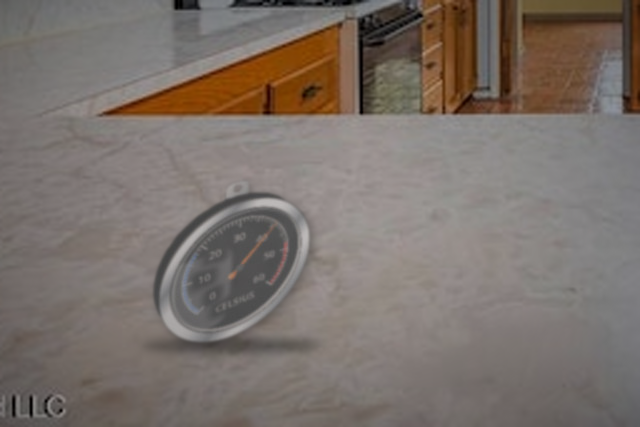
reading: {"value": 40, "unit": "°C"}
